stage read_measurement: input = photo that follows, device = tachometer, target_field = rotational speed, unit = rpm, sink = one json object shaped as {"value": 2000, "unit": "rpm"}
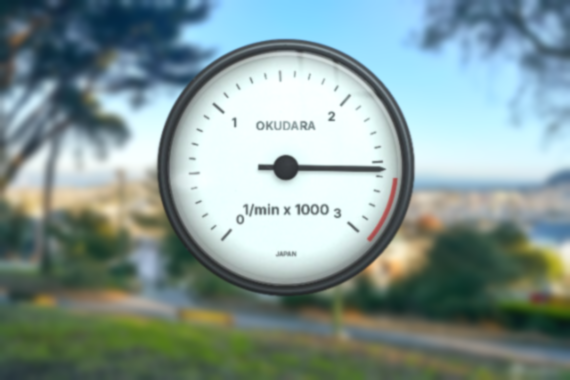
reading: {"value": 2550, "unit": "rpm"}
